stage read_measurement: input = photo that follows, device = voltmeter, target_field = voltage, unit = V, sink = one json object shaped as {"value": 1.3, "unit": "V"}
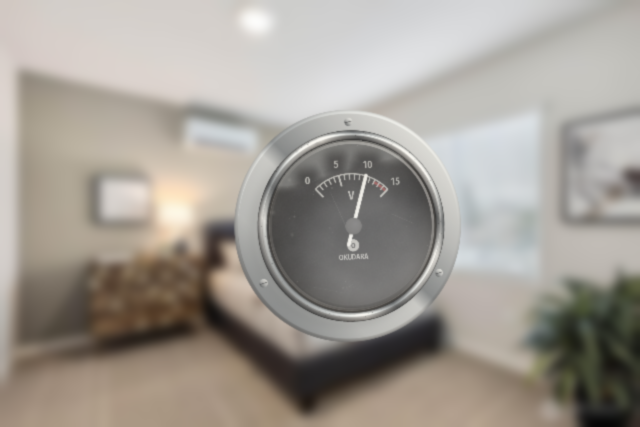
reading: {"value": 10, "unit": "V"}
